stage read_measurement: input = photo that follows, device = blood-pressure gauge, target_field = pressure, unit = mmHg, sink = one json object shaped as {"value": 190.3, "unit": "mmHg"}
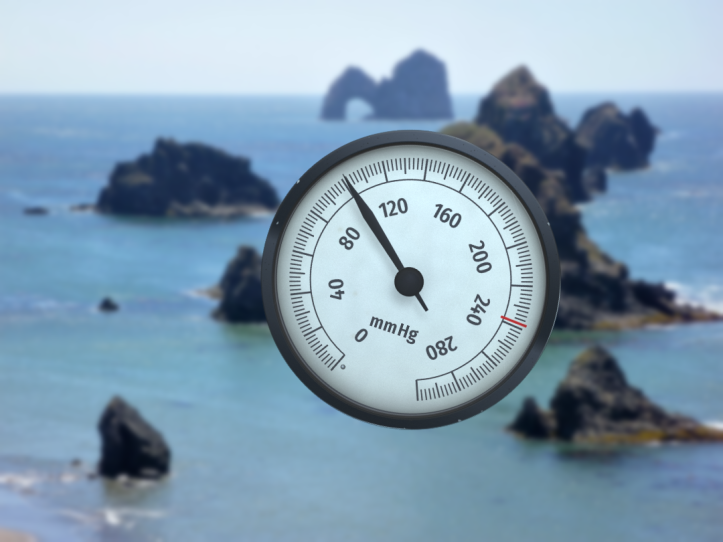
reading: {"value": 102, "unit": "mmHg"}
